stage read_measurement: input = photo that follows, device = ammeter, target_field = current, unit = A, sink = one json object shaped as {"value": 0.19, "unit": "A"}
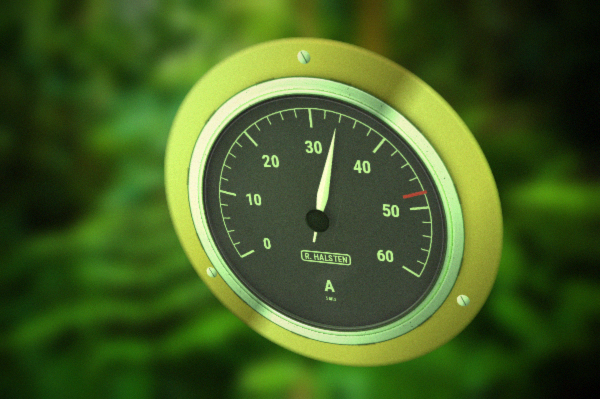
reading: {"value": 34, "unit": "A"}
